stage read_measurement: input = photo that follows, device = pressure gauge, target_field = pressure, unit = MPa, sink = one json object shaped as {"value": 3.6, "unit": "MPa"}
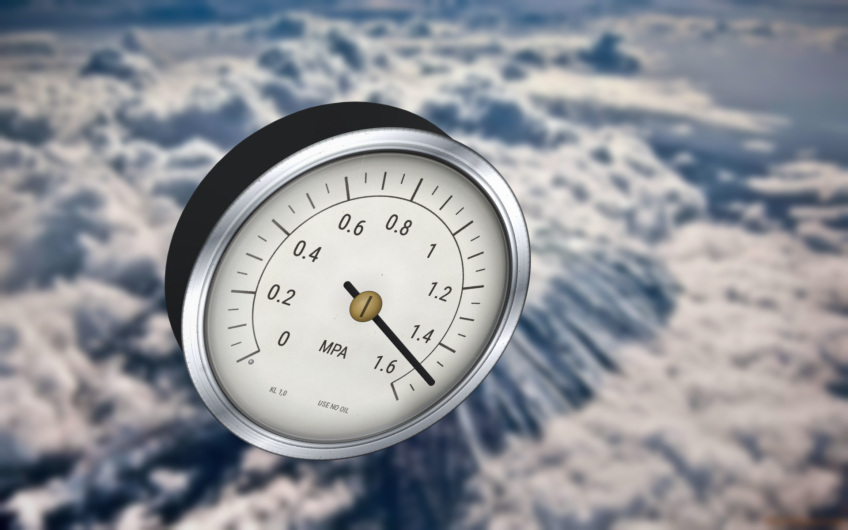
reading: {"value": 1.5, "unit": "MPa"}
